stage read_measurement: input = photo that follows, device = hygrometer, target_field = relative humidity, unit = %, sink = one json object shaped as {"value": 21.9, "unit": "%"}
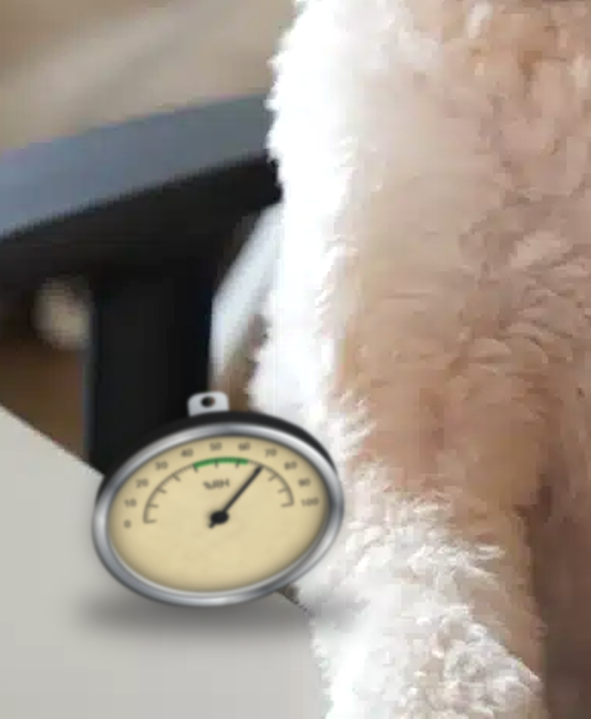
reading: {"value": 70, "unit": "%"}
